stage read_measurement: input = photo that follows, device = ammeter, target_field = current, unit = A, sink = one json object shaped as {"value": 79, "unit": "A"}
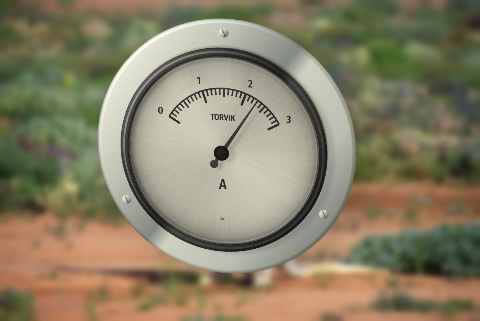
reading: {"value": 2.3, "unit": "A"}
